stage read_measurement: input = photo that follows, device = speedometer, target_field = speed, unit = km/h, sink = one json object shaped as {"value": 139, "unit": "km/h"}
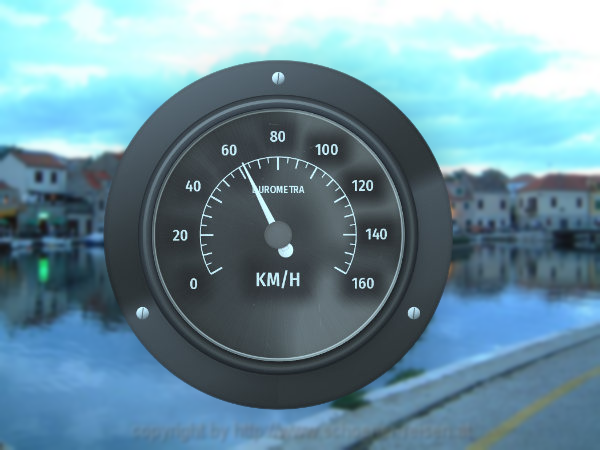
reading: {"value": 62.5, "unit": "km/h"}
